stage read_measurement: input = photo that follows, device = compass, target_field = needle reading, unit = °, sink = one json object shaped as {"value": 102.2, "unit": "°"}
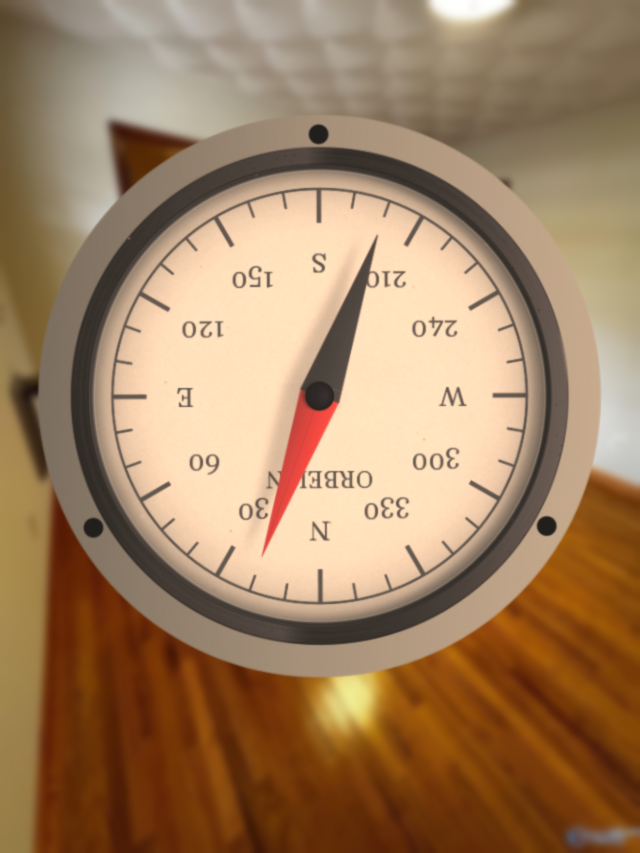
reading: {"value": 20, "unit": "°"}
